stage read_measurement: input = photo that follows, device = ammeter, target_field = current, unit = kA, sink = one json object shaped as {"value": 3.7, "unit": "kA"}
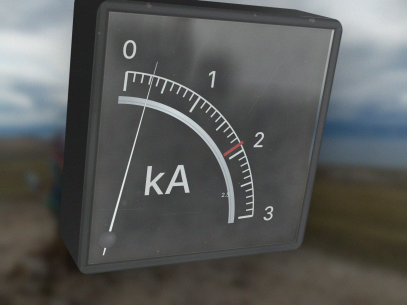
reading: {"value": 0.3, "unit": "kA"}
